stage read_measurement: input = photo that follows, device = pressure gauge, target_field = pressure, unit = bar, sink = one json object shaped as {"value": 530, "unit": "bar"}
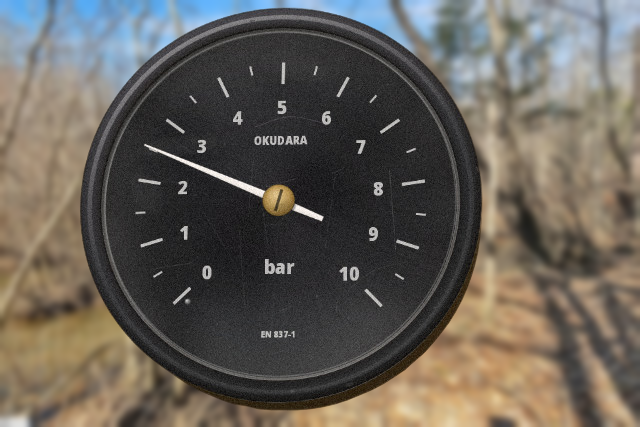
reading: {"value": 2.5, "unit": "bar"}
